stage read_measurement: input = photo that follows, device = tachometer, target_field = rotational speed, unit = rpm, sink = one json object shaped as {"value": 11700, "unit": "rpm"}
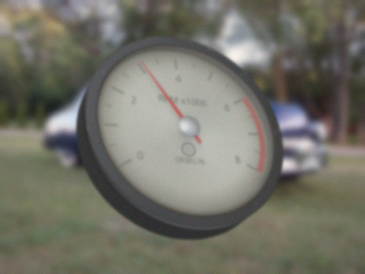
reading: {"value": 3000, "unit": "rpm"}
